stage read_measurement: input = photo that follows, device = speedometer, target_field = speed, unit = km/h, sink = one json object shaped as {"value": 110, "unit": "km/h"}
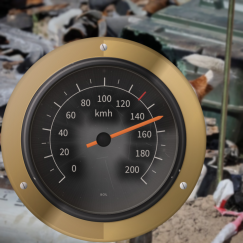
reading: {"value": 150, "unit": "km/h"}
